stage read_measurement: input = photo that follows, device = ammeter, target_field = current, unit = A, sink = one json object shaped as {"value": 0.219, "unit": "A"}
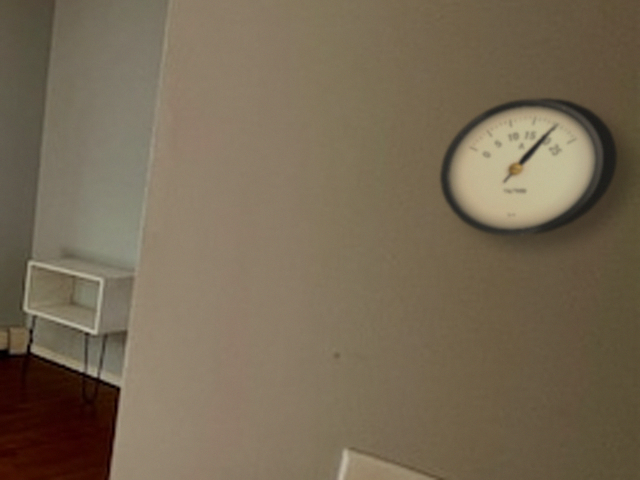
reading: {"value": 20, "unit": "A"}
